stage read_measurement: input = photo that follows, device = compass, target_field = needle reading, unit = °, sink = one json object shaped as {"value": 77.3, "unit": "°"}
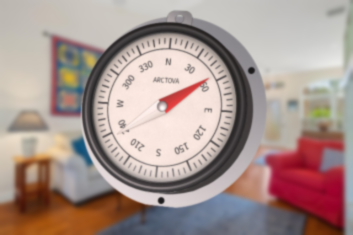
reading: {"value": 55, "unit": "°"}
